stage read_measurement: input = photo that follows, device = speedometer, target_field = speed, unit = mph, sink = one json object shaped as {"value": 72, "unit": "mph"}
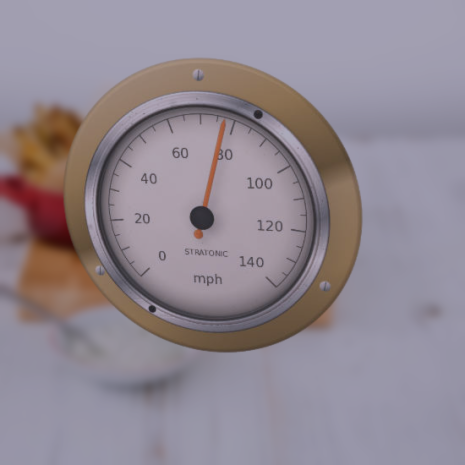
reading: {"value": 77.5, "unit": "mph"}
